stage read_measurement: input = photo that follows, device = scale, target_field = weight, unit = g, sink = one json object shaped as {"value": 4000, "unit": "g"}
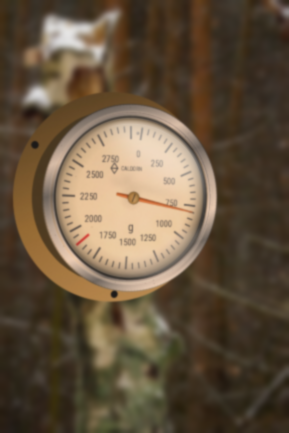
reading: {"value": 800, "unit": "g"}
